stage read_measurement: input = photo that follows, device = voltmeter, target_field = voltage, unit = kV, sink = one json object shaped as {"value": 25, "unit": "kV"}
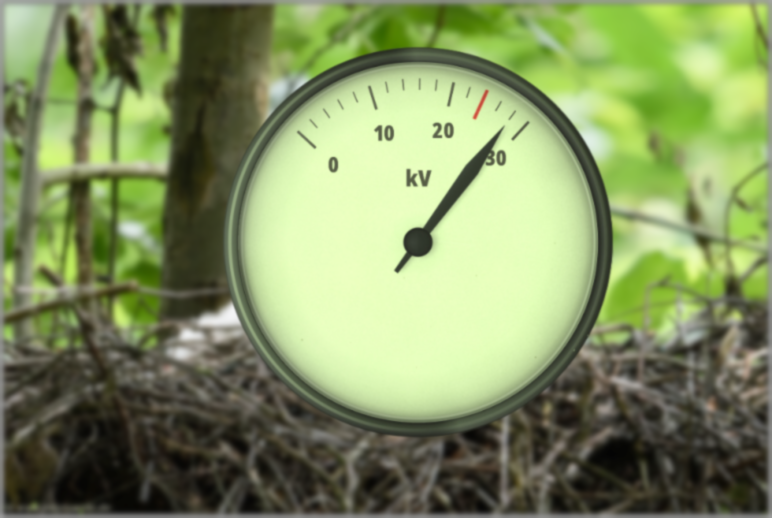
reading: {"value": 28, "unit": "kV"}
